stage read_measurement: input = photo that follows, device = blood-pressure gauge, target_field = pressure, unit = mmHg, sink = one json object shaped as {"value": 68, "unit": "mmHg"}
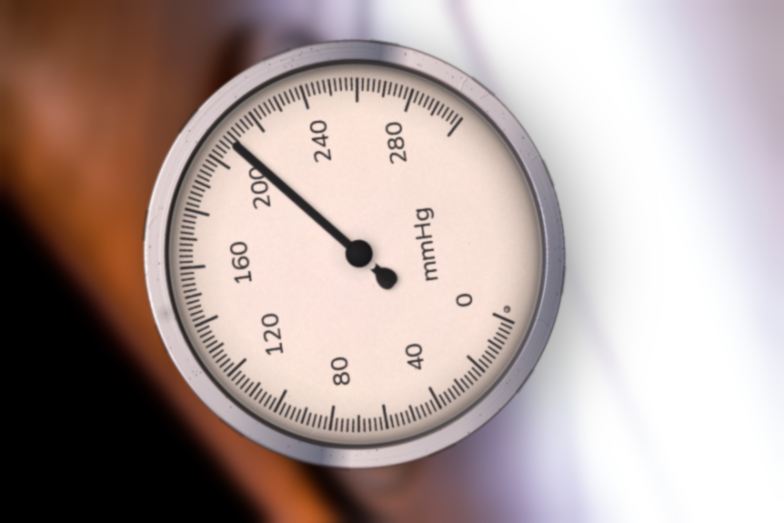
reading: {"value": 208, "unit": "mmHg"}
